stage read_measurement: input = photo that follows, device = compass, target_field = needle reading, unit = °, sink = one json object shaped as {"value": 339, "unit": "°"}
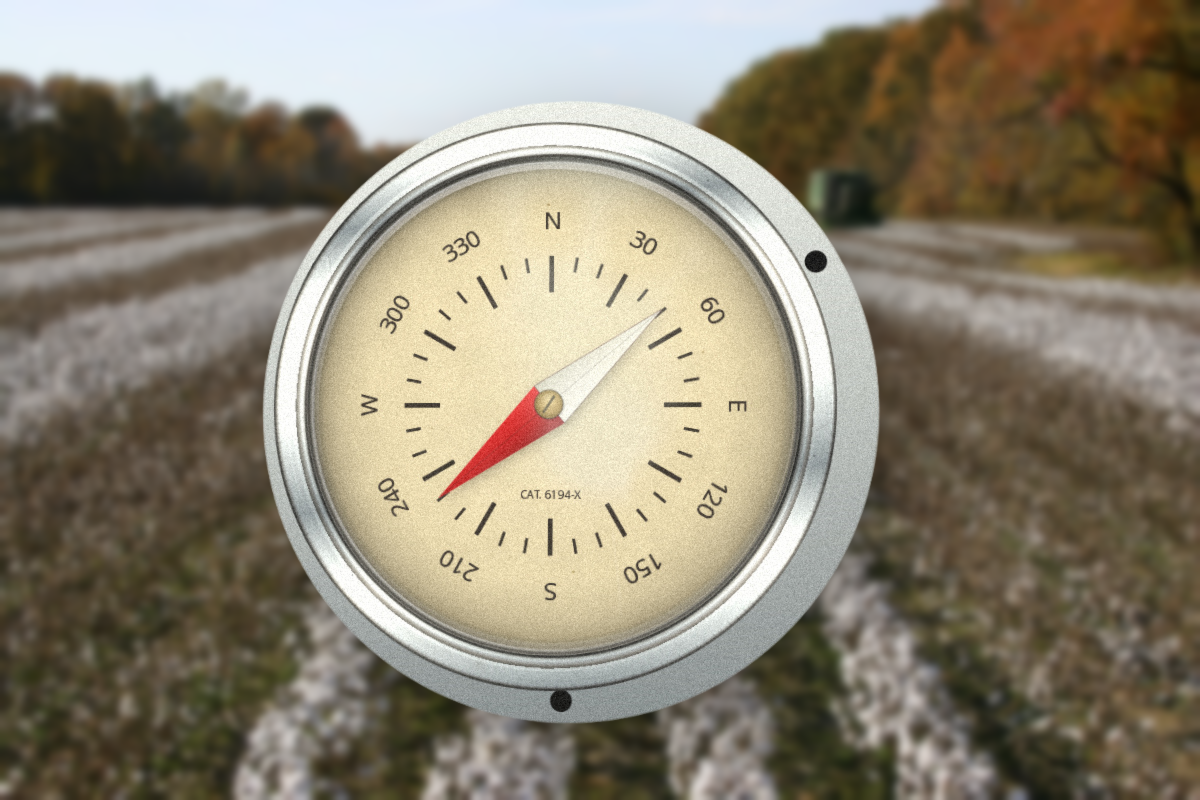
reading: {"value": 230, "unit": "°"}
